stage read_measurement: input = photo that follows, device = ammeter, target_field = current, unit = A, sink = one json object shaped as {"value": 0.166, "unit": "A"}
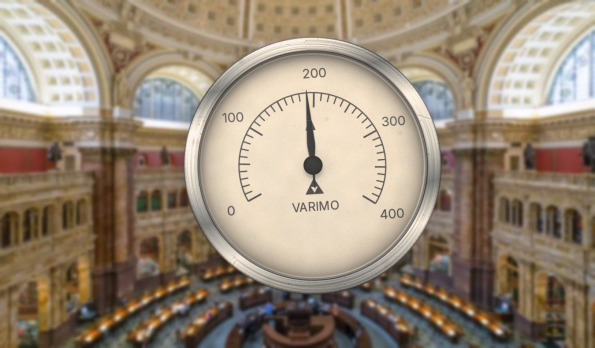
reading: {"value": 190, "unit": "A"}
